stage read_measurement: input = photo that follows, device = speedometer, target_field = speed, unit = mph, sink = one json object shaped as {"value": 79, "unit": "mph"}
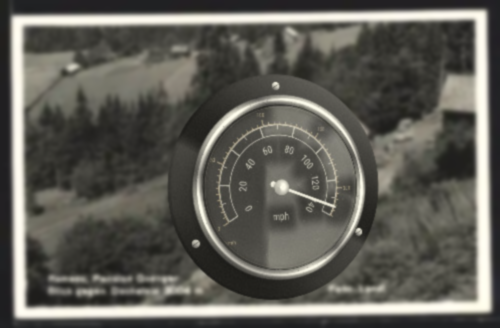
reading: {"value": 135, "unit": "mph"}
